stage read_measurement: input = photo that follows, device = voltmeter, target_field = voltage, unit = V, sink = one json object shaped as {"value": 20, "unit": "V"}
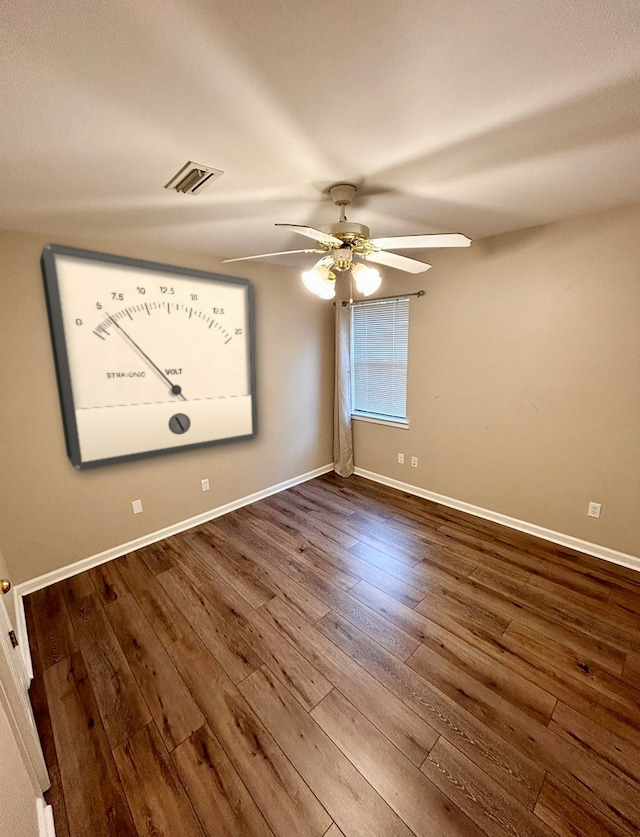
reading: {"value": 5, "unit": "V"}
